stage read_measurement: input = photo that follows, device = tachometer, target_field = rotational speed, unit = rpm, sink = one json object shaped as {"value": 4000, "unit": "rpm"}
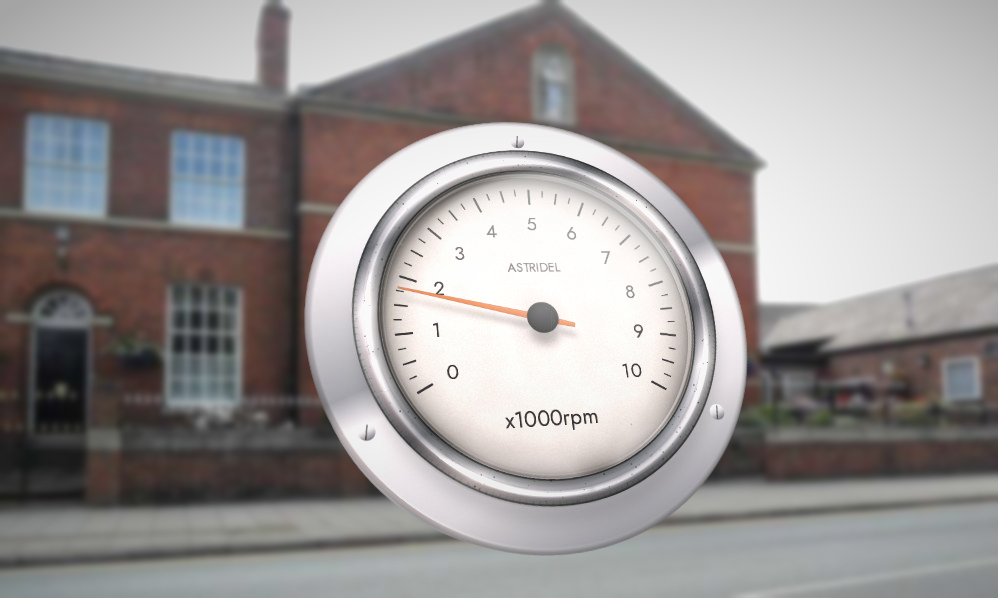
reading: {"value": 1750, "unit": "rpm"}
